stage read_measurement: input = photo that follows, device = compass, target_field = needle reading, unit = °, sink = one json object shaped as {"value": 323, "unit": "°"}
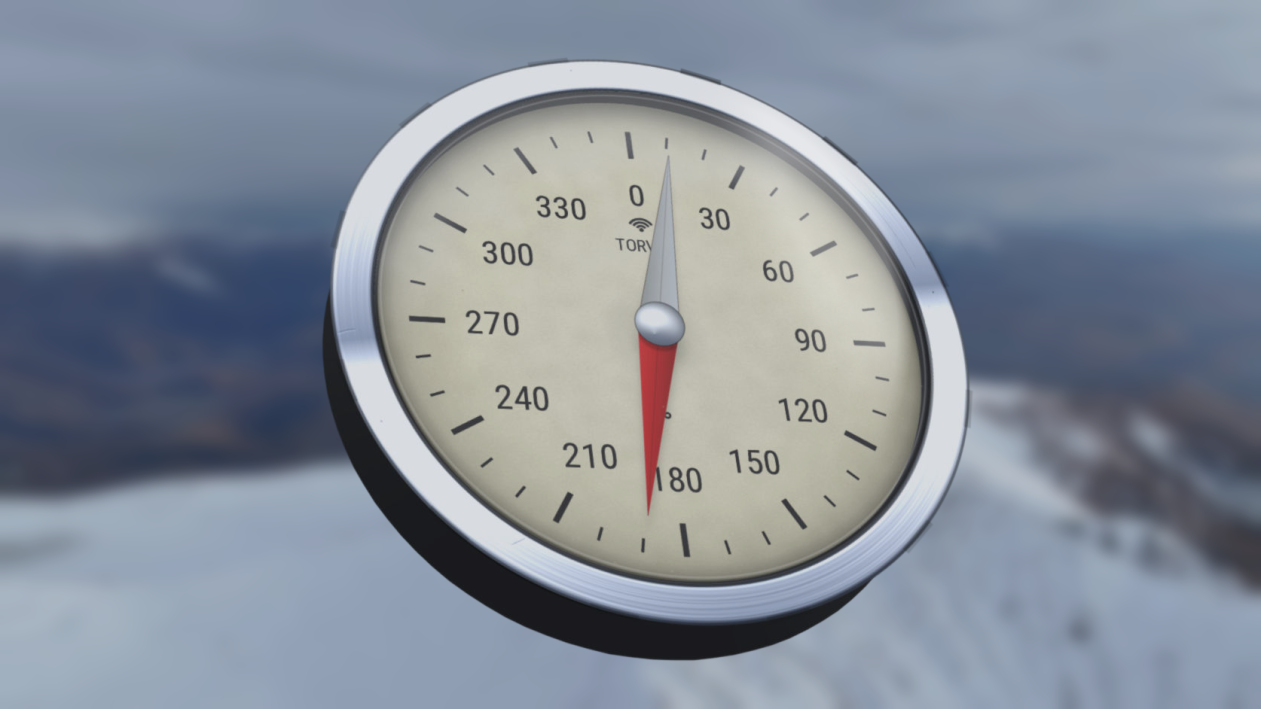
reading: {"value": 190, "unit": "°"}
